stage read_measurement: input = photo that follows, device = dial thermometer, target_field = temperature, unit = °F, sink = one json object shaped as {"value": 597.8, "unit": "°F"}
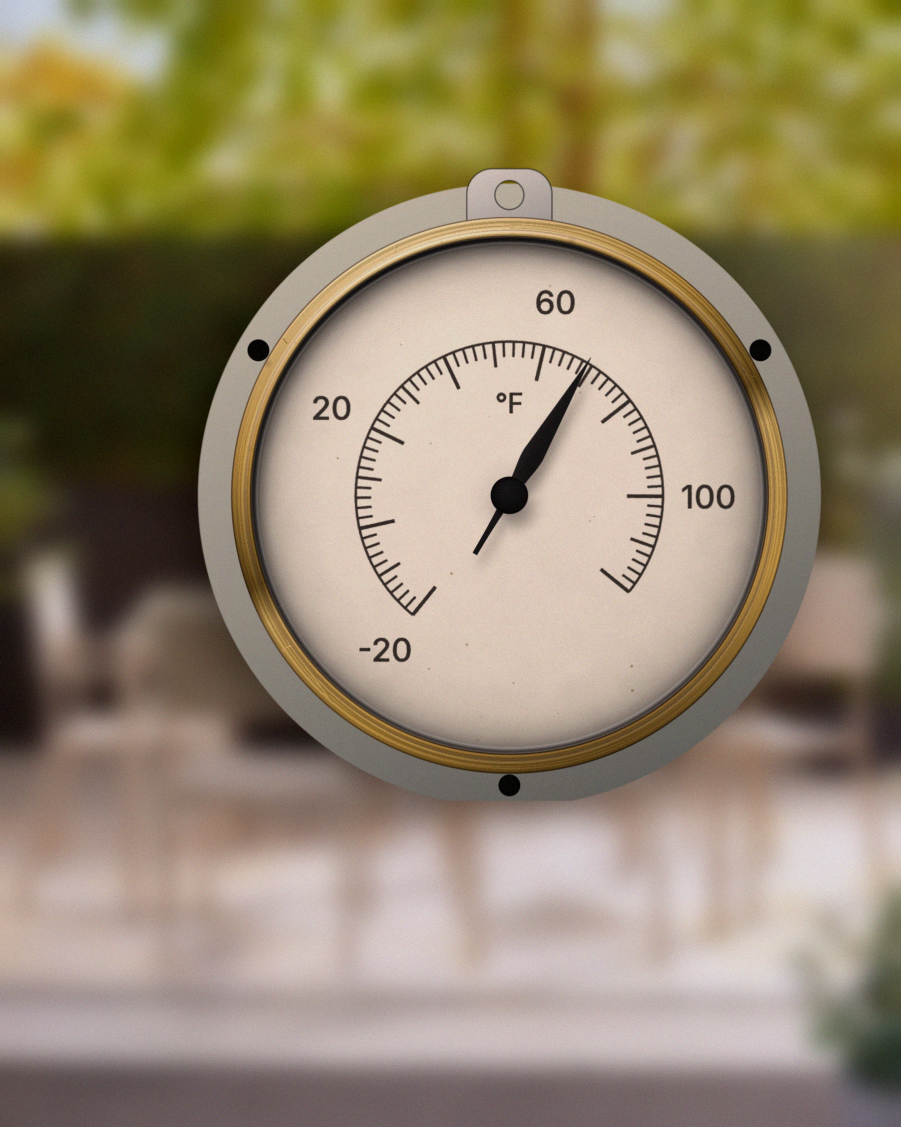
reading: {"value": 69, "unit": "°F"}
